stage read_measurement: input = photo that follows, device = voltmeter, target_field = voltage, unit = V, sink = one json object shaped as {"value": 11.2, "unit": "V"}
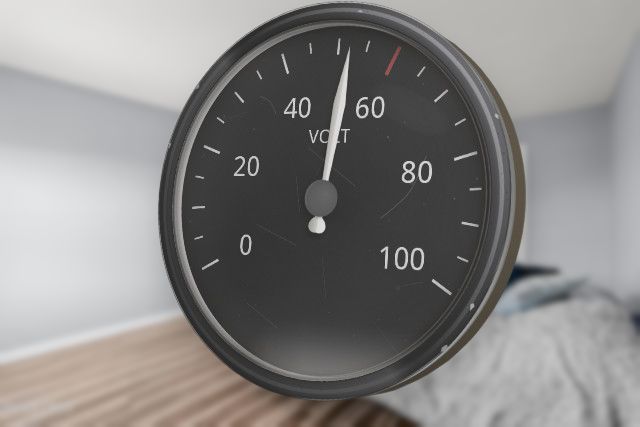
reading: {"value": 52.5, "unit": "V"}
